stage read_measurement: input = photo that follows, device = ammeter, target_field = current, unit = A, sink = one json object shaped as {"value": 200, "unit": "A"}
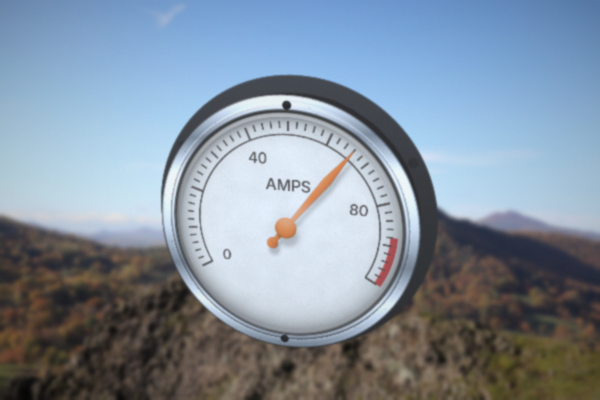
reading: {"value": 66, "unit": "A"}
